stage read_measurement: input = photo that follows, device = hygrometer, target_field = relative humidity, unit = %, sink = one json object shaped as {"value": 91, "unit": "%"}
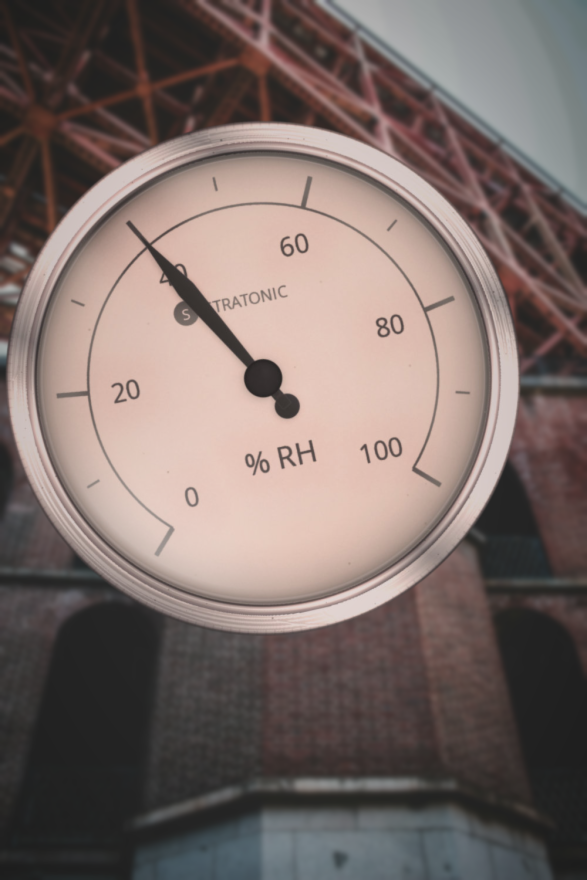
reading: {"value": 40, "unit": "%"}
